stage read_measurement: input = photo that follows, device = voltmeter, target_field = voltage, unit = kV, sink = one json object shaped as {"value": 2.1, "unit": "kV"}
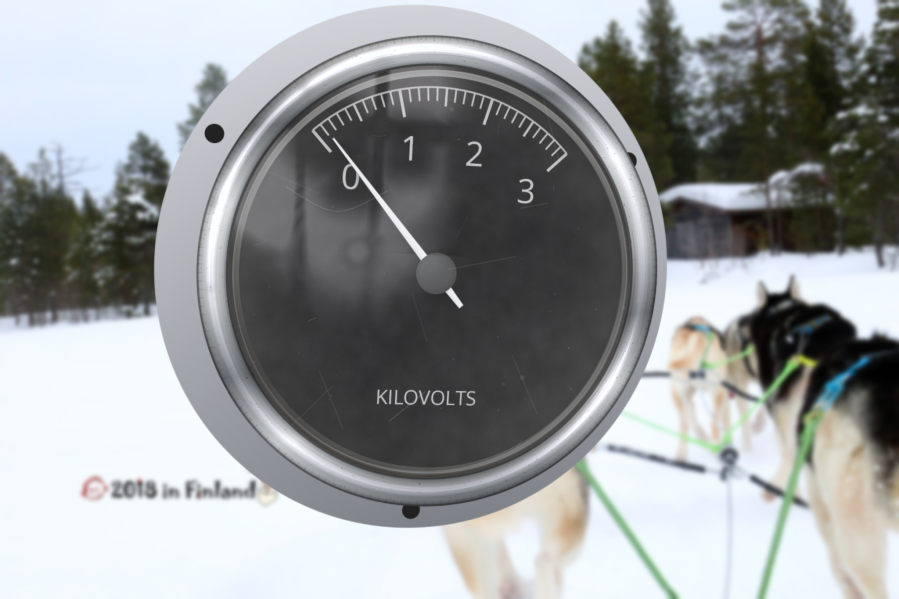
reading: {"value": 0.1, "unit": "kV"}
